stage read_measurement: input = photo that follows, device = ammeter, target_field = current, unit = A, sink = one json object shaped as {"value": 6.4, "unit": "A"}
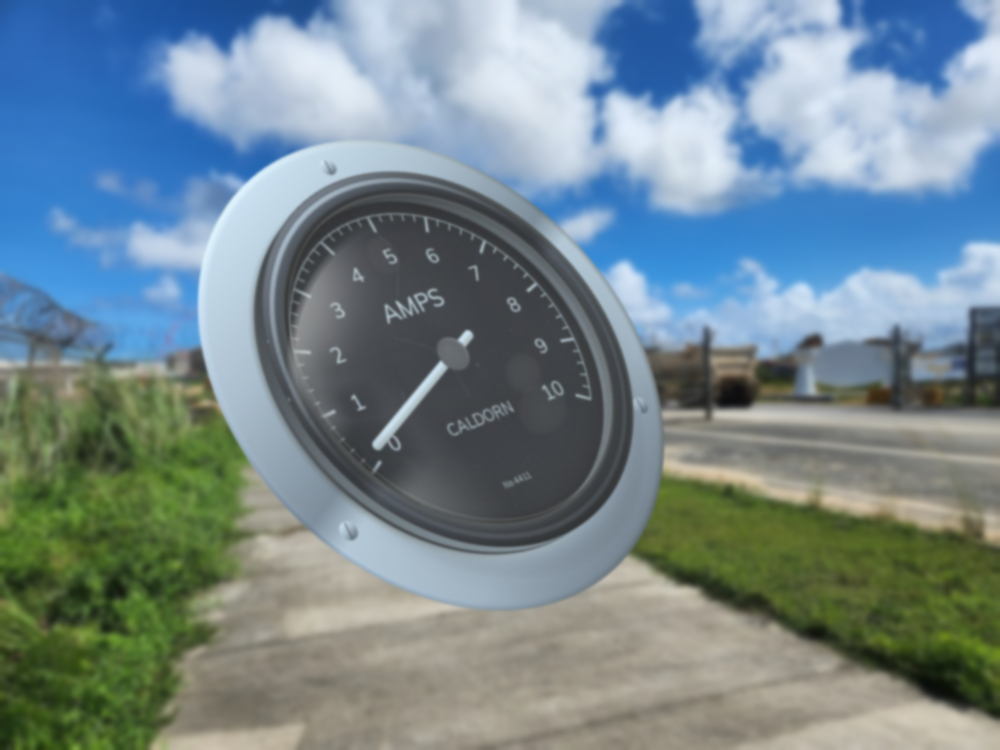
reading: {"value": 0.2, "unit": "A"}
